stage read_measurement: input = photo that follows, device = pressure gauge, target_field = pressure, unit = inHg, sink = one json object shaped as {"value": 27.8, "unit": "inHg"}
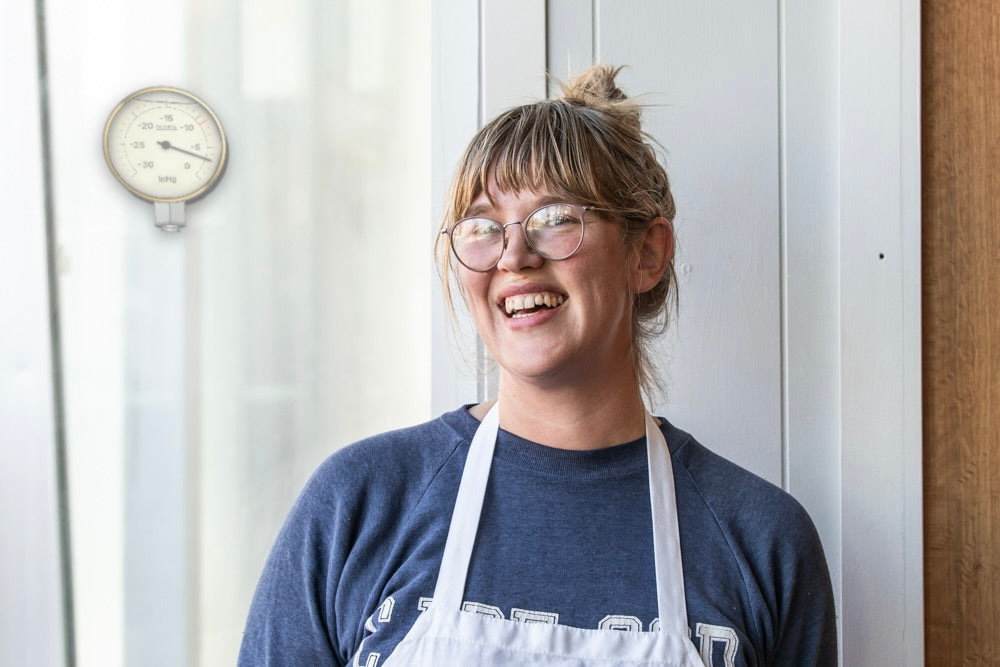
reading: {"value": -3, "unit": "inHg"}
